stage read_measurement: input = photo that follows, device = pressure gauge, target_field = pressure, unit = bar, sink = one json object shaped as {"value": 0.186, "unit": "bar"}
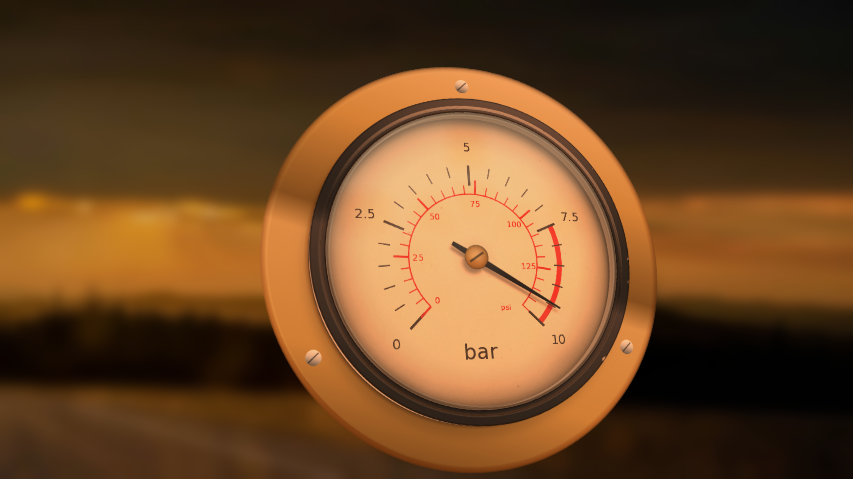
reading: {"value": 9.5, "unit": "bar"}
